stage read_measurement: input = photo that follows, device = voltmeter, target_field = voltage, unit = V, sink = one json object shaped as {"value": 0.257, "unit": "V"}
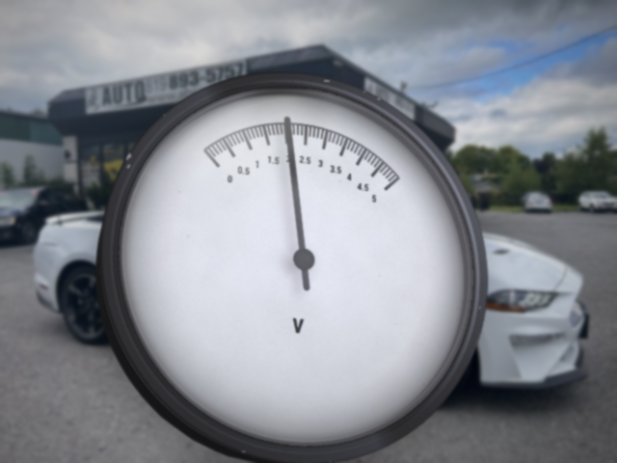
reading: {"value": 2, "unit": "V"}
